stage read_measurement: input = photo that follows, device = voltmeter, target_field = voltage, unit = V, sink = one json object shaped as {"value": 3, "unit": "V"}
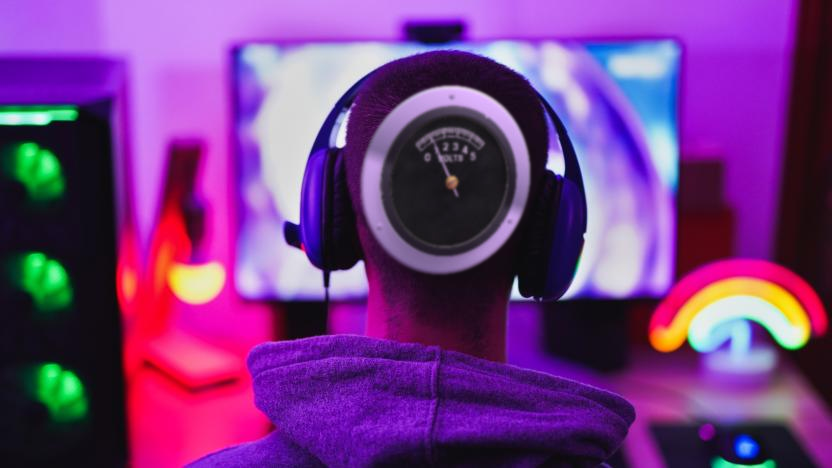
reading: {"value": 1, "unit": "V"}
